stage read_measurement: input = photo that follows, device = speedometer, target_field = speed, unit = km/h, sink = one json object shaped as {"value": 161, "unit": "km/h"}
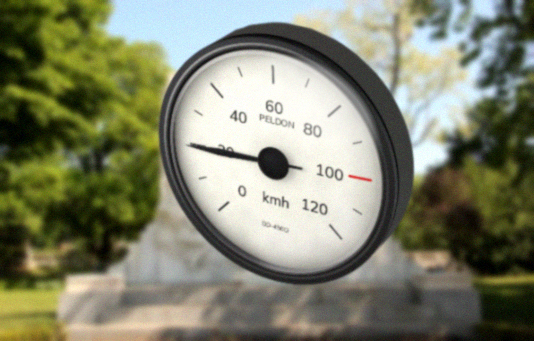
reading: {"value": 20, "unit": "km/h"}
